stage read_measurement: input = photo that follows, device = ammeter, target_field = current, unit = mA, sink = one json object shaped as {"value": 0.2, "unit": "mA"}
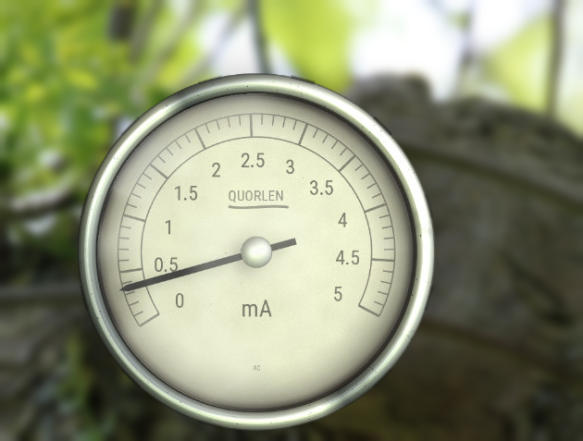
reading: {"value": 0.35, "unit": "mA"}
